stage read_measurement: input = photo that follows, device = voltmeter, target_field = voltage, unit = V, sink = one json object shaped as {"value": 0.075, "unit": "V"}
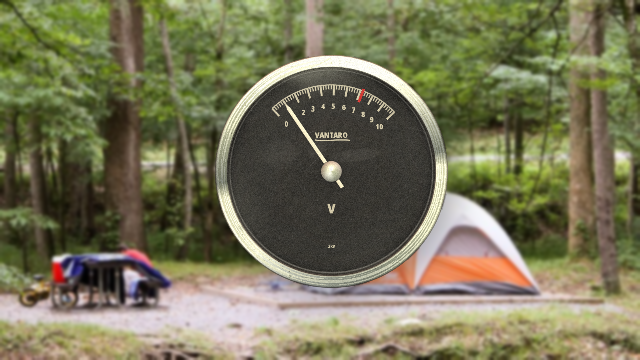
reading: {"value": 1, "unit": "V"}
